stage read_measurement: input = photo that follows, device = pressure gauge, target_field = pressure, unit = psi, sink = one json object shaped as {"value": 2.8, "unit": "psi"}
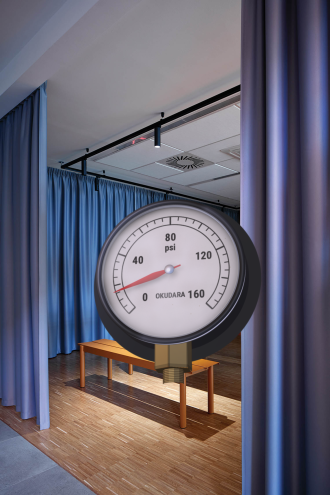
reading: {"value": 15, "unit": "psi"}
